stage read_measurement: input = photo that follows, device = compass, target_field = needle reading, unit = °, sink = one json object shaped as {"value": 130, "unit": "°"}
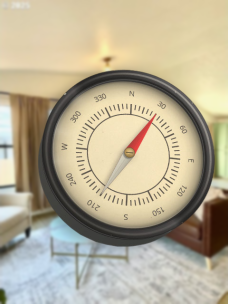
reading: {"value": 30, "unit": "°"}
